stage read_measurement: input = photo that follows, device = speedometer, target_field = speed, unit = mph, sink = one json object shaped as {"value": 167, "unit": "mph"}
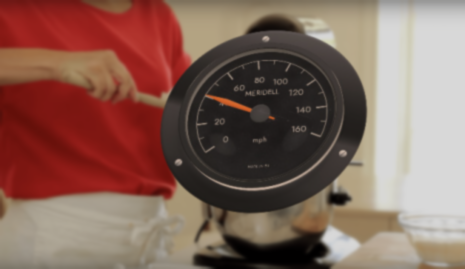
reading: {"value": 40, "unit": "mph"}
